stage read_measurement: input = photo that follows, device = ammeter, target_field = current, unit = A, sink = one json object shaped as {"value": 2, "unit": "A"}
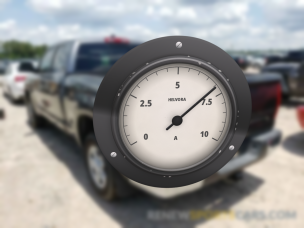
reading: {"value": 7, "unit": "A"}
